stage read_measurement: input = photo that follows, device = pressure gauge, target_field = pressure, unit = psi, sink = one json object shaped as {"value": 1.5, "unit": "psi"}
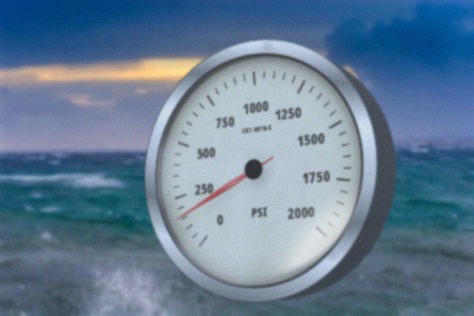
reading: {"value": 150, "unit": "psi"}
